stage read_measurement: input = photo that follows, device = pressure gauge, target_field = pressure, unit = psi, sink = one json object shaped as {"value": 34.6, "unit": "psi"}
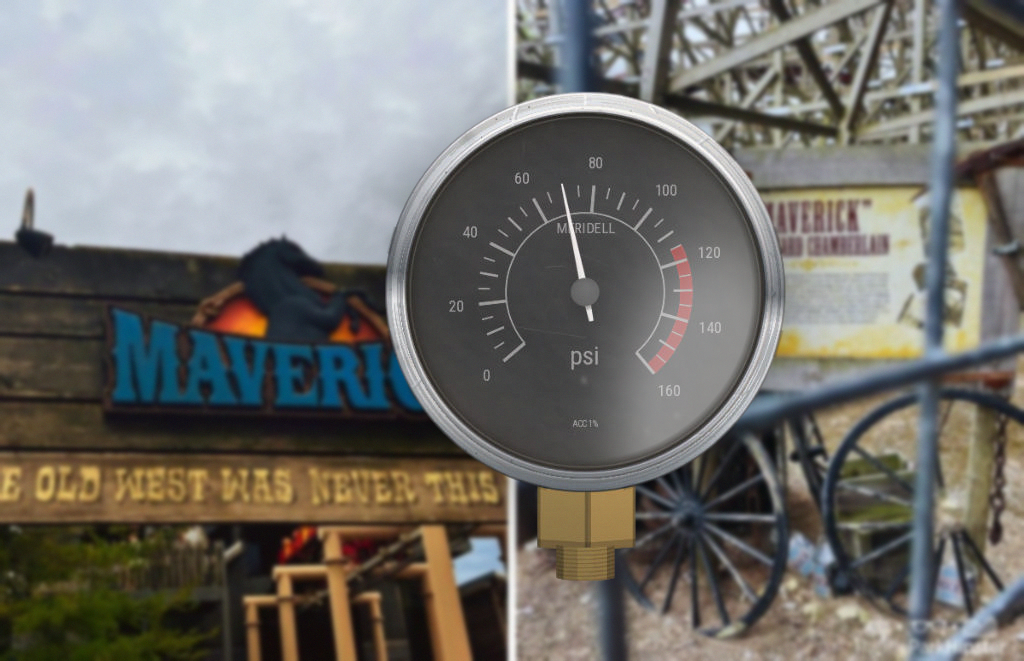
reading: {"value": 70, "unit": "psi"}
